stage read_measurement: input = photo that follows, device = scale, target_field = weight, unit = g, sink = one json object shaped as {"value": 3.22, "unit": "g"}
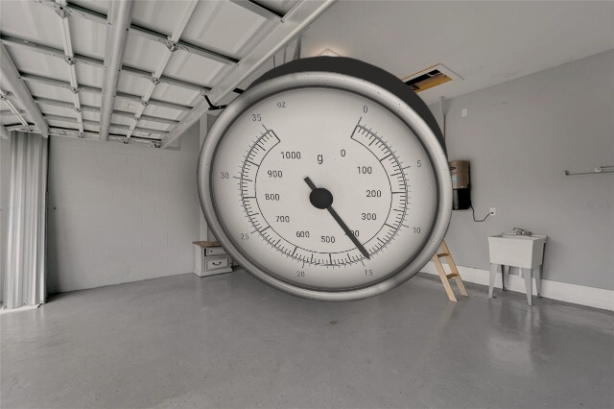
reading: {"value": 400, "unit": "g"}
